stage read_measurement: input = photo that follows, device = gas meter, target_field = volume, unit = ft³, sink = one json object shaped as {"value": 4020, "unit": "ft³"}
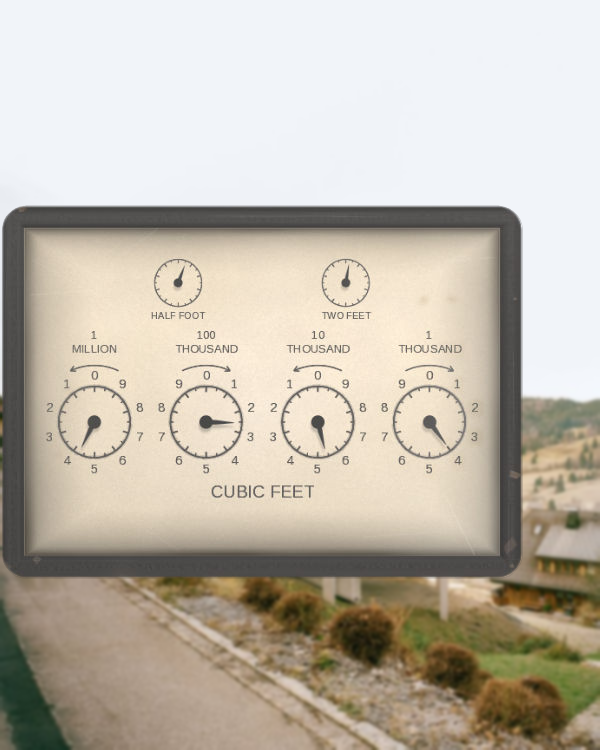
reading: {"value": 425400, "unit": "ft³"}
